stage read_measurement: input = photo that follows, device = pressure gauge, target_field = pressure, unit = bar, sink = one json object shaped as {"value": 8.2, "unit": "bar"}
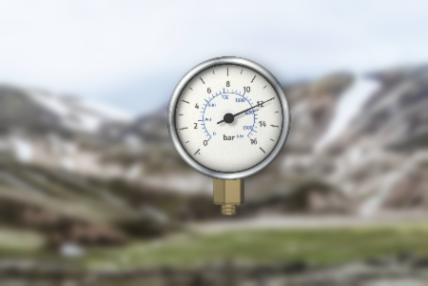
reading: {"value": 12, "unit": "bar"}
